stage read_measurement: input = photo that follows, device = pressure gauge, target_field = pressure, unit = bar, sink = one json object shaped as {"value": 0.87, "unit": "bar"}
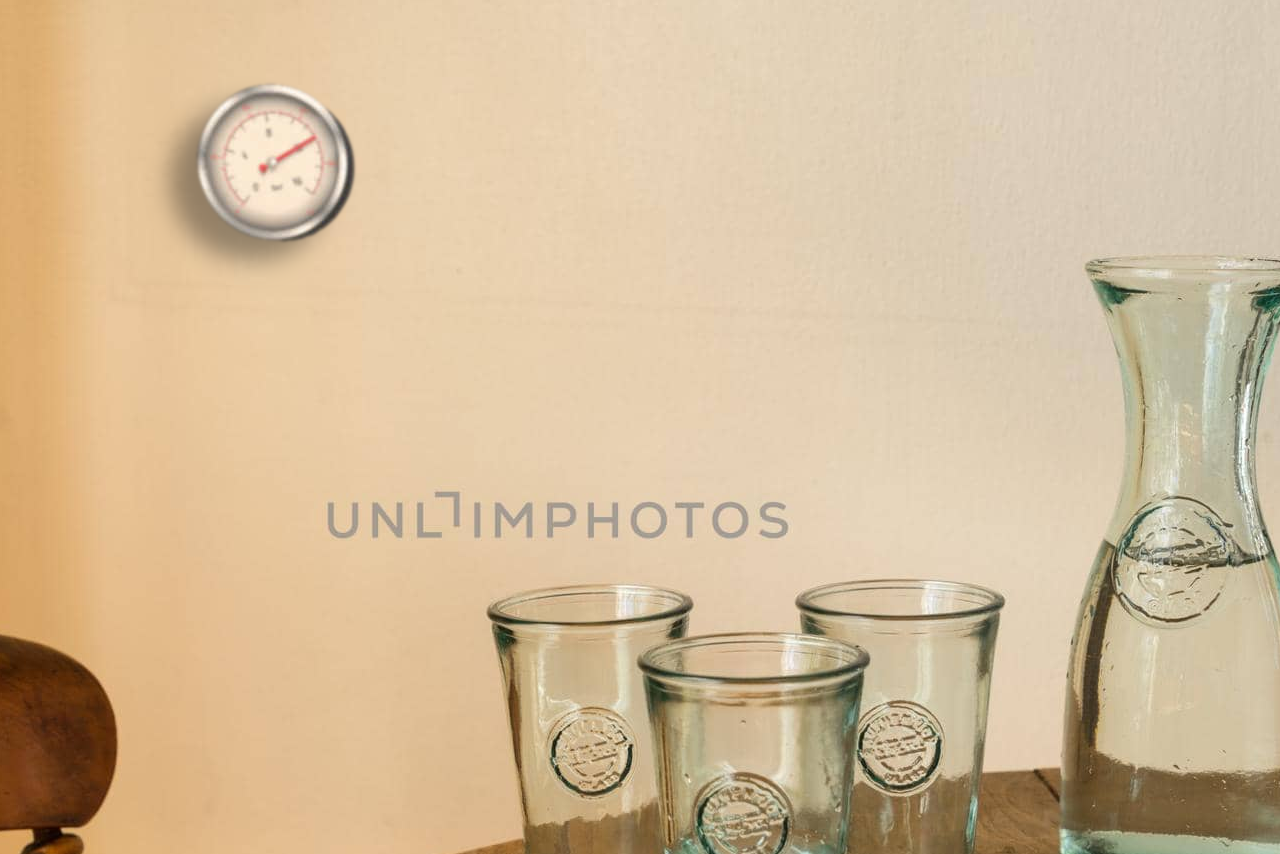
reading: {"value": 12, "unit": "bar"}
